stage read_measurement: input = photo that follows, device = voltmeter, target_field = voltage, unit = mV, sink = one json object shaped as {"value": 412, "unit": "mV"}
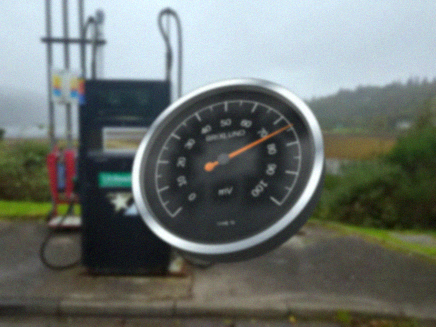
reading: {"value": 75, "unit": "mV"}
